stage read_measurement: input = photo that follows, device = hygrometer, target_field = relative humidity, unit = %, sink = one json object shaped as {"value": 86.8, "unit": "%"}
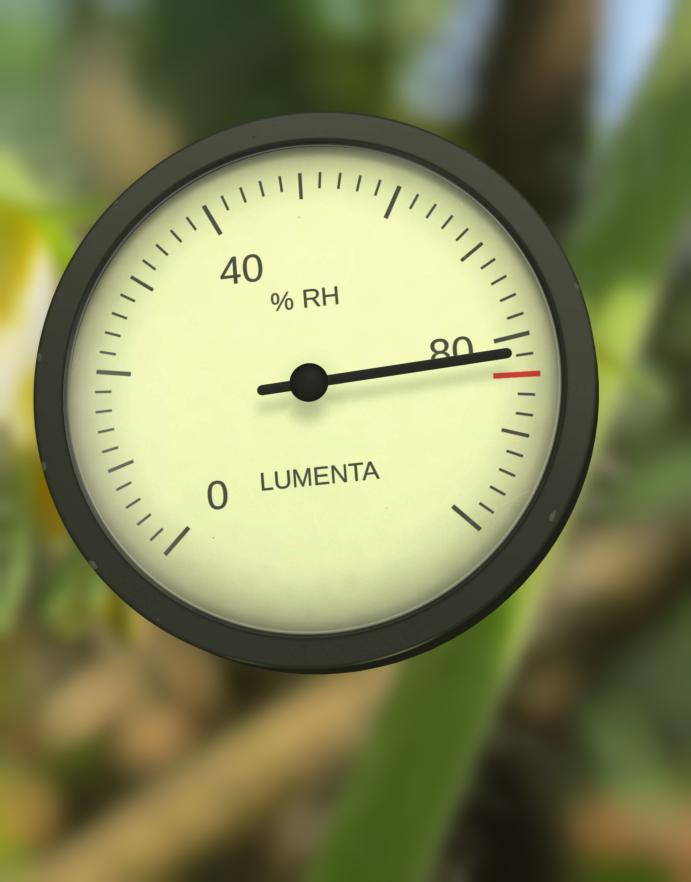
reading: {"value": 82, "unit": "%"}
